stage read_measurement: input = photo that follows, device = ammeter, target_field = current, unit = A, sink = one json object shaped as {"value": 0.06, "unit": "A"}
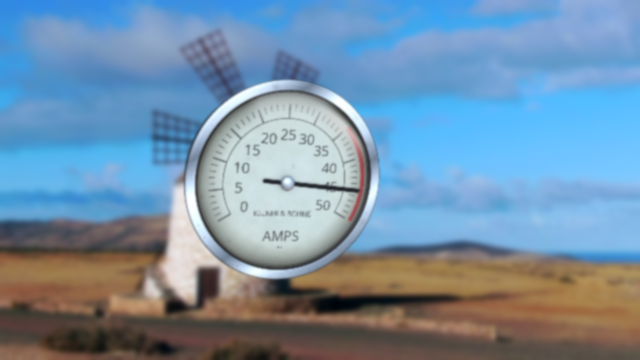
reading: {"value": 45, "unit": "A"}
